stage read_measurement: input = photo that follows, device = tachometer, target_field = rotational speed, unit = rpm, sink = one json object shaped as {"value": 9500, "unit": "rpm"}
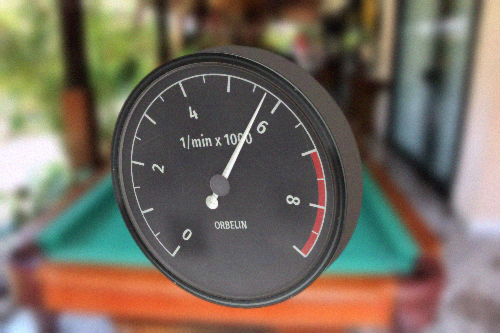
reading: {"value": 5750, "unit": "rpm"}
